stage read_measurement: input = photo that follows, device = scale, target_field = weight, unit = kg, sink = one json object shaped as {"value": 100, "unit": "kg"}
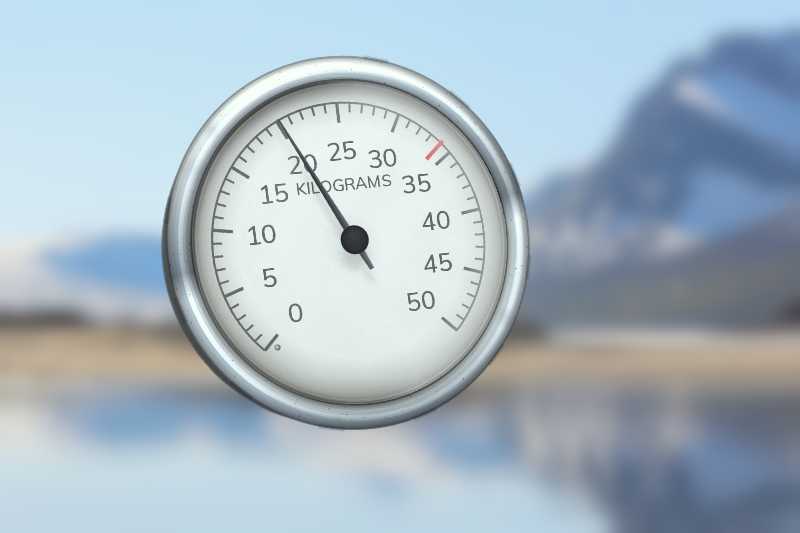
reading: {"value": 20, "unit": "kg"}
